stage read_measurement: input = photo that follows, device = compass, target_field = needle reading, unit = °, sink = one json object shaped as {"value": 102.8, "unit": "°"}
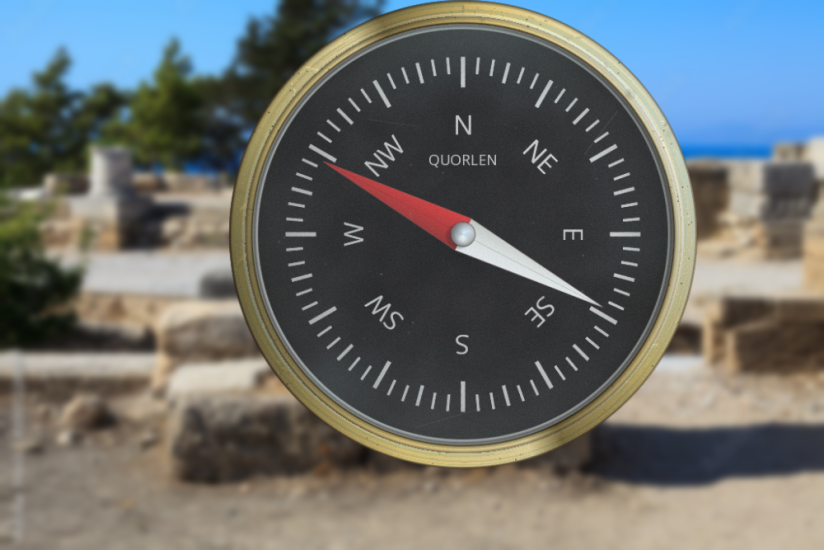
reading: {"value": 297.5, "unit": "°"}
